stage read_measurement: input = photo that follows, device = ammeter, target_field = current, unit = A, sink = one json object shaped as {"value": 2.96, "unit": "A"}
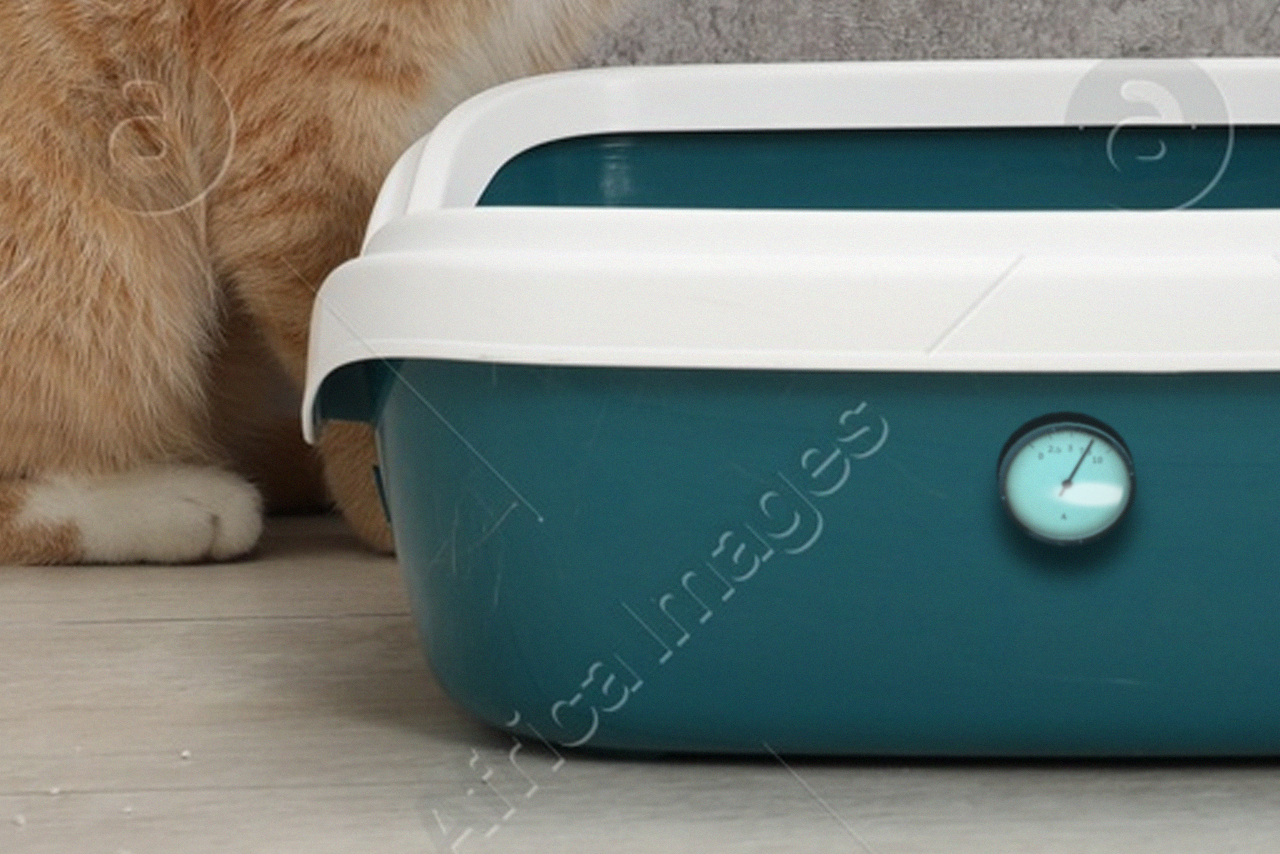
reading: {"value": 7.5, "unit": "A"}
